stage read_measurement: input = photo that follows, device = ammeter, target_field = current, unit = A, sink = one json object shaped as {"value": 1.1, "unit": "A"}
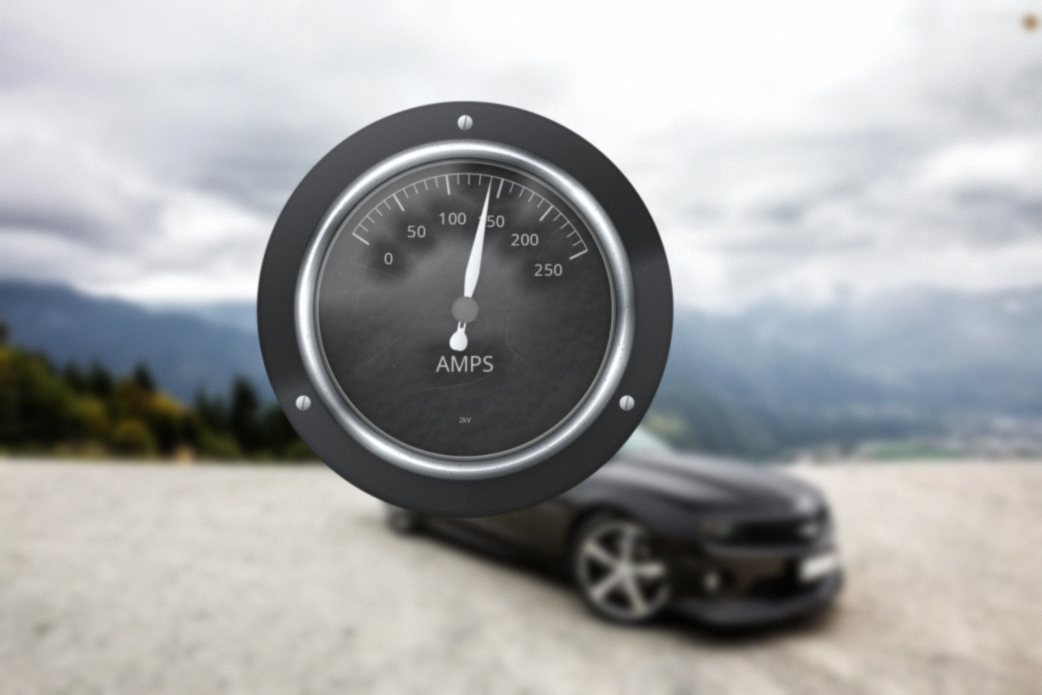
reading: {"value": 140, "unit": "A"}
